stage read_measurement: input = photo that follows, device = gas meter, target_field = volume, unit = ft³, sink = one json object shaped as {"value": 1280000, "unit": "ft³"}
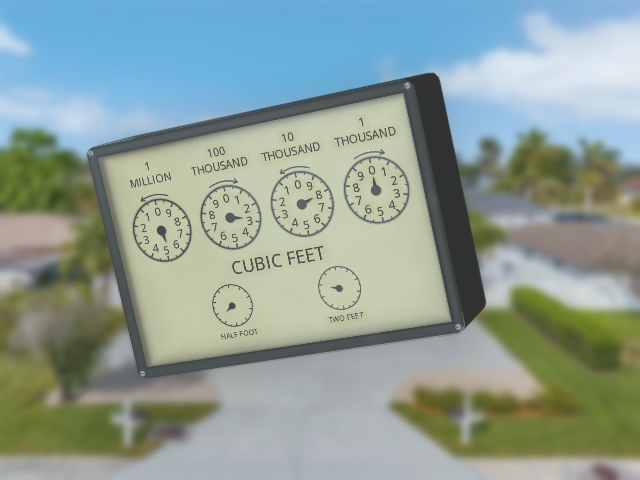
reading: {"value": 528000, "unit": "ft³"}
